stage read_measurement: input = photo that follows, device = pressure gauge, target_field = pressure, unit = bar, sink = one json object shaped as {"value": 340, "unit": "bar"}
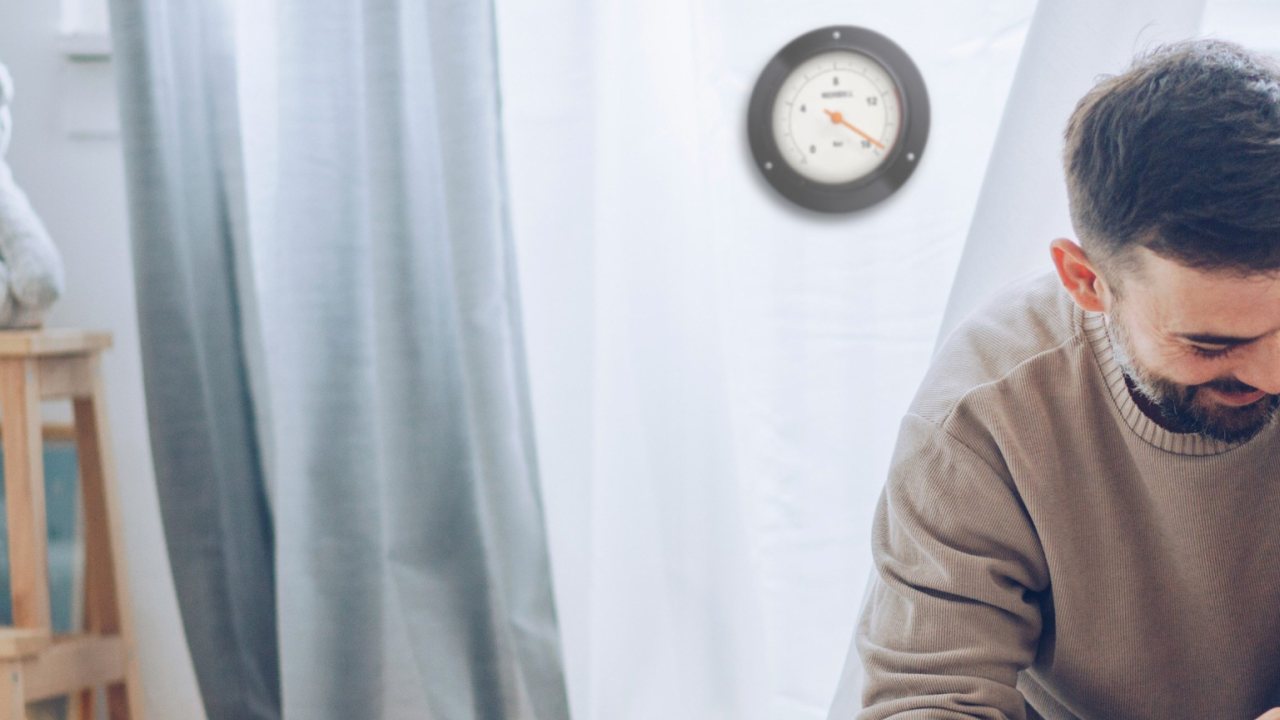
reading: {"value": 15.5, "unit": "bar"}
